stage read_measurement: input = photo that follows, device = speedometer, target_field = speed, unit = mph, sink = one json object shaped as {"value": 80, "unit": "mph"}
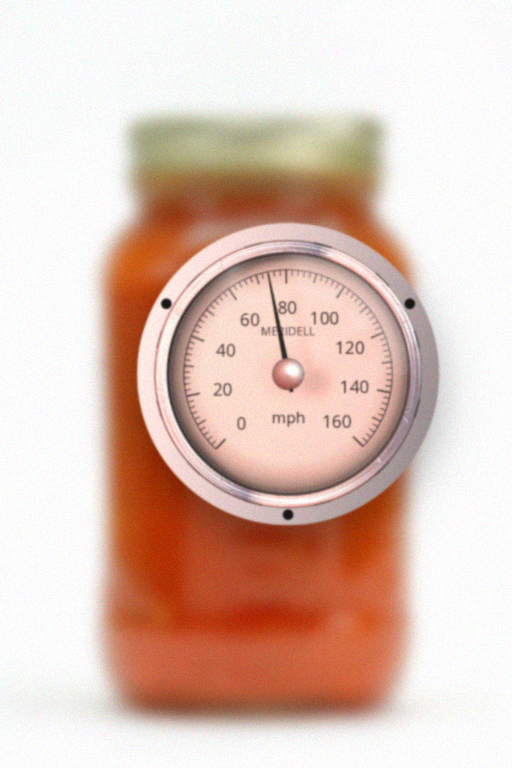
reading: {"value": 74, "unit": "mph"}
